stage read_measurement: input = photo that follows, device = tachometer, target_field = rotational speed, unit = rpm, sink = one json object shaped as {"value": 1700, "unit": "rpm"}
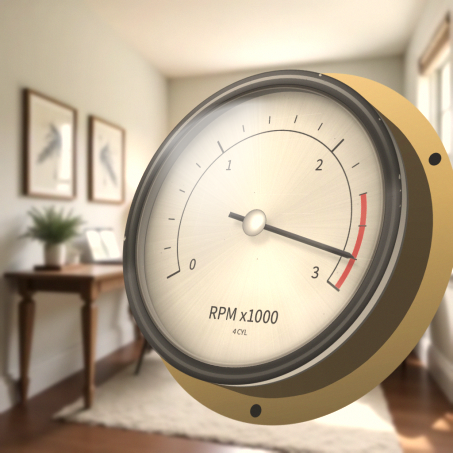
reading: {"value": 2800, "unit": "rpm"}
